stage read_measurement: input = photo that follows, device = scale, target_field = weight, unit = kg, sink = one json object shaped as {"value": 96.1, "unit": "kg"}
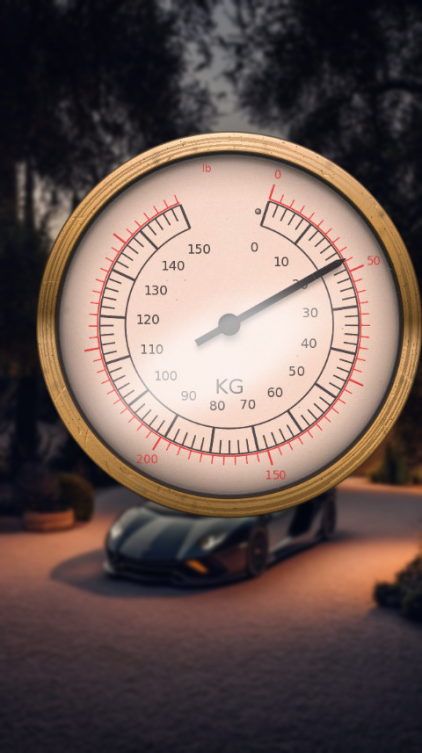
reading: {"value": 20, "unit": "kg"}
